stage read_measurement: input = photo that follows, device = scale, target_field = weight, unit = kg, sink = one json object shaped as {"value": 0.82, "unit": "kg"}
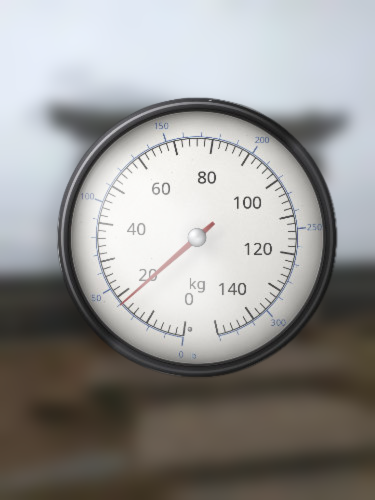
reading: {"value": 18, "unit": "kg"}
